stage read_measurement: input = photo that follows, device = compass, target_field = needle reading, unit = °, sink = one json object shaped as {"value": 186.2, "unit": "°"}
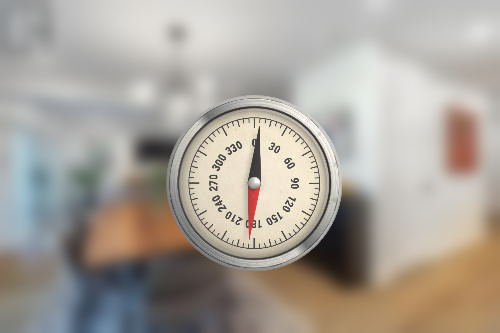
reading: {"value": 185, "unit": "°"}
